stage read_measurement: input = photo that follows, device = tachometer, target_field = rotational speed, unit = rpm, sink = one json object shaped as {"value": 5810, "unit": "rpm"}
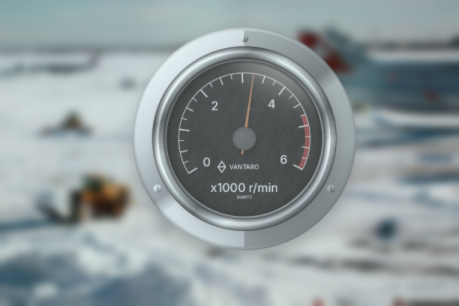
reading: {"value": 3250, "unit": "rpm"}
